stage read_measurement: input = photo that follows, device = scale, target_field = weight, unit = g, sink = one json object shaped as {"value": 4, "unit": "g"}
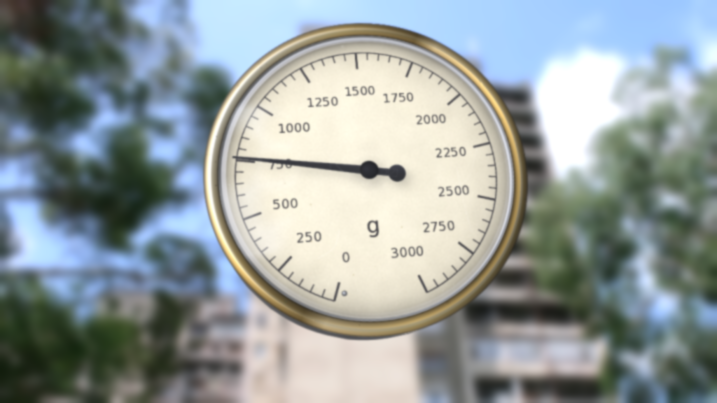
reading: {"value": 750, "unit": "g"}
